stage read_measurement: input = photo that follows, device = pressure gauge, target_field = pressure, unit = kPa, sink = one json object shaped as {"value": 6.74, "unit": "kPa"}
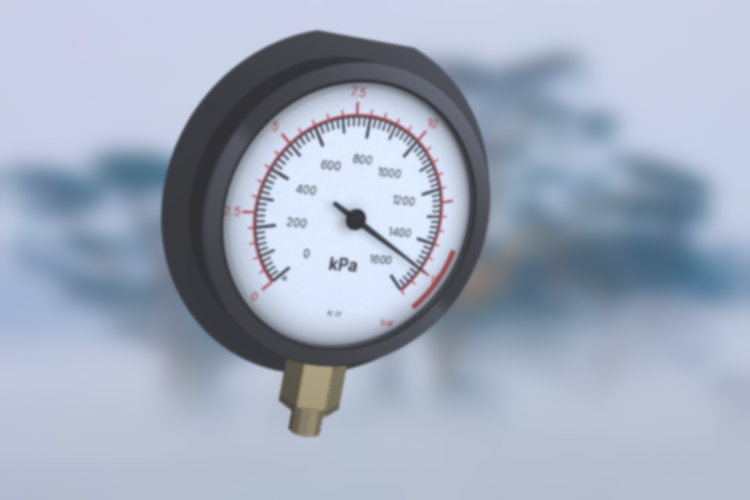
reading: {"value": 1500, "unit": "kPa"}
